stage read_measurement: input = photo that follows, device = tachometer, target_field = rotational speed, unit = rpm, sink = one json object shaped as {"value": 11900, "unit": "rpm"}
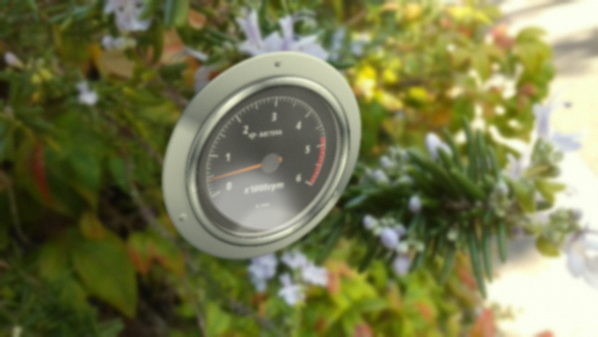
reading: {"value": 500, "unit": "rpm"}
